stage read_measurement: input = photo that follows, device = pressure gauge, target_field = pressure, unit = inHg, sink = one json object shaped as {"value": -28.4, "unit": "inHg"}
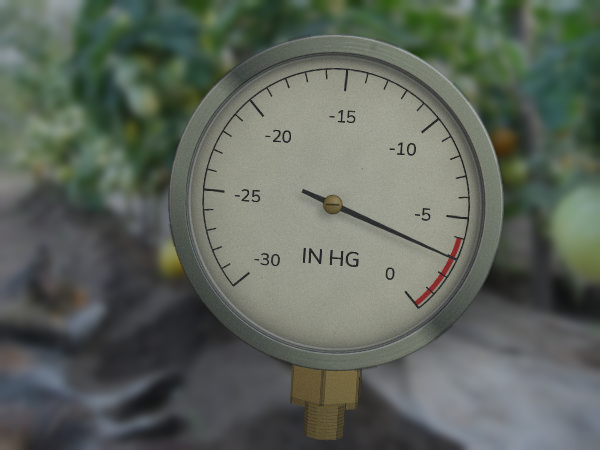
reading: {"value": -3, "unit": "inHg"}
